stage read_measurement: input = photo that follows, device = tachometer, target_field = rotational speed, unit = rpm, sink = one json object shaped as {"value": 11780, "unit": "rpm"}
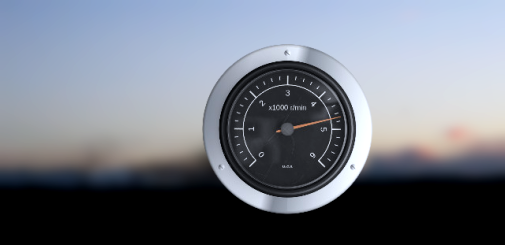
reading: {"value": 4700, "unit": "rpm"}
